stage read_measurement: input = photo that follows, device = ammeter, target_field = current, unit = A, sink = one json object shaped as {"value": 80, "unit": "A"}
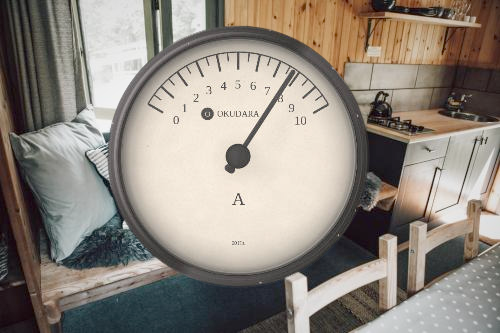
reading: {"value": 7.75, "unit": "A"}
